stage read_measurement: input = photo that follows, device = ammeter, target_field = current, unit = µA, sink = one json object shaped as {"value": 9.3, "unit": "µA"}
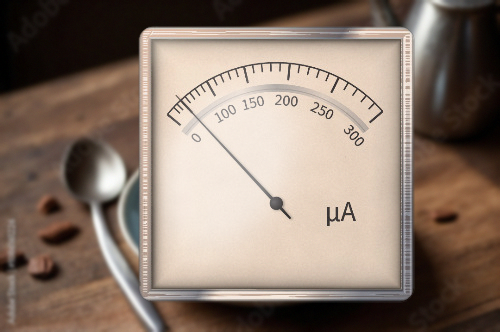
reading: {"value": 50, "unit": "µA"}
